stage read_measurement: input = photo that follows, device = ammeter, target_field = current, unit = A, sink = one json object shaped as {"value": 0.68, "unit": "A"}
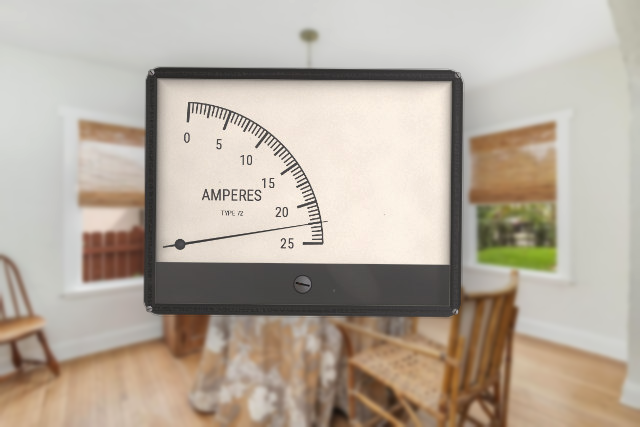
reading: {"value": 22.5, "unit": "A"}
